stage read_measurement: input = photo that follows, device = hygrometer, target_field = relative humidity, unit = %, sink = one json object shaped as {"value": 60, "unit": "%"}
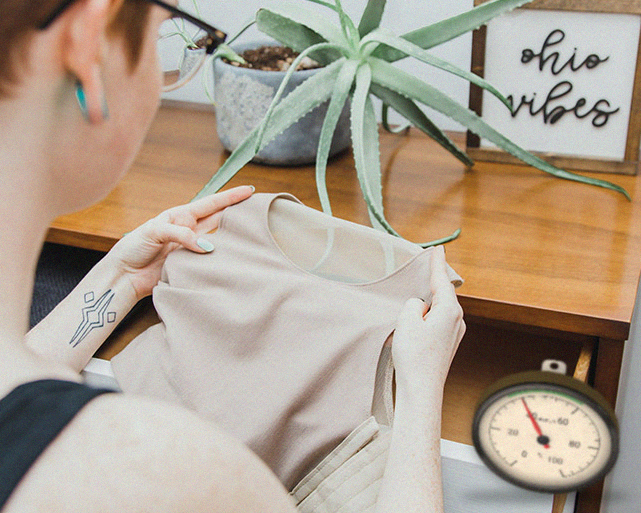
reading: {"value": 40, "unit": "%"}
